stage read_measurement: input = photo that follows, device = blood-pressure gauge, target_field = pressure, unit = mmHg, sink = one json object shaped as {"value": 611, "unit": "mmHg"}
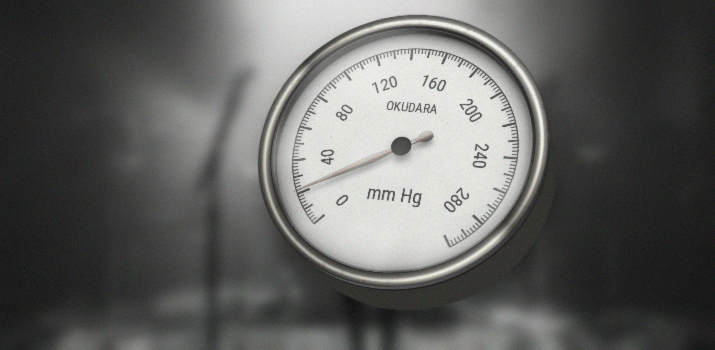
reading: {"value": 20, "unit": "mmHg"}
